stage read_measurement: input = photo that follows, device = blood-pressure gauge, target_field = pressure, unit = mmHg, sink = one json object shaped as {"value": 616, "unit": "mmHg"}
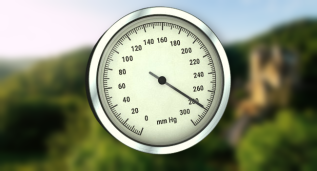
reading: {"value": 280, "unit": "mmHg"}
